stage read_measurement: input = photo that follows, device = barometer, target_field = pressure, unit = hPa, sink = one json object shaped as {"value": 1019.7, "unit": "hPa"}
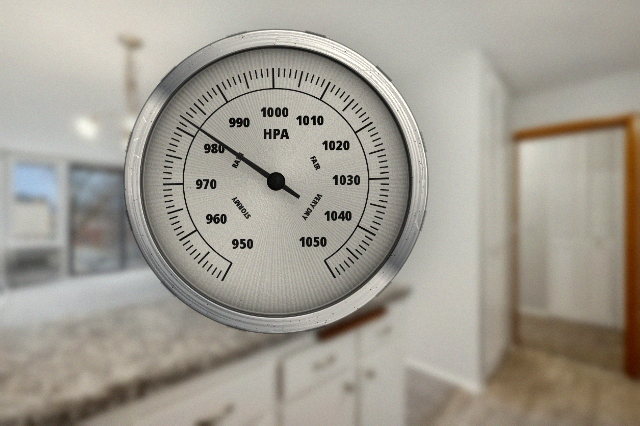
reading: {"value": 982, "unit": "hPa"}
